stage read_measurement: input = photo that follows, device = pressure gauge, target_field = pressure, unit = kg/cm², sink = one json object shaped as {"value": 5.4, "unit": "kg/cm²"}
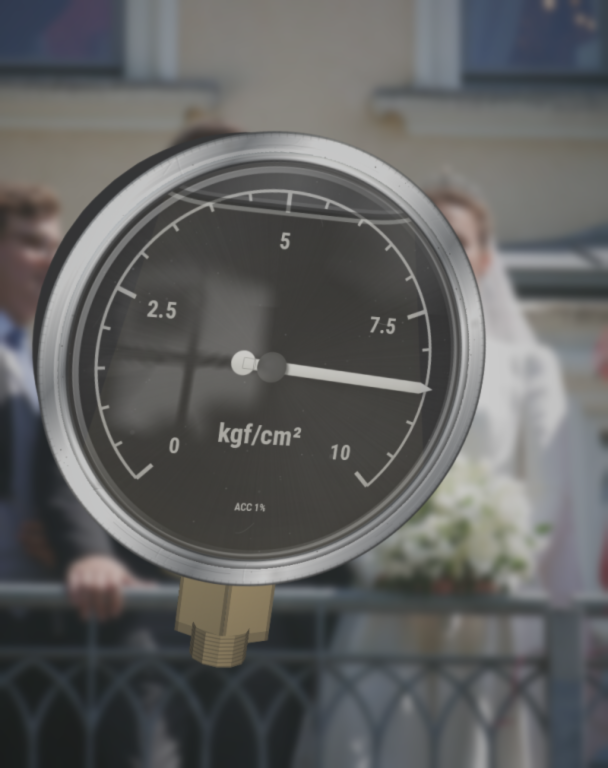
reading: {"value": 8.5, "unit": "kg/cm²"}
